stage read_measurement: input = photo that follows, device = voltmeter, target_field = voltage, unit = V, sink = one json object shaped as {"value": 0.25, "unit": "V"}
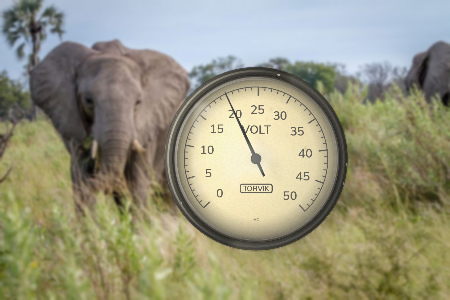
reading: {"value": 20, "unit": "V"}
